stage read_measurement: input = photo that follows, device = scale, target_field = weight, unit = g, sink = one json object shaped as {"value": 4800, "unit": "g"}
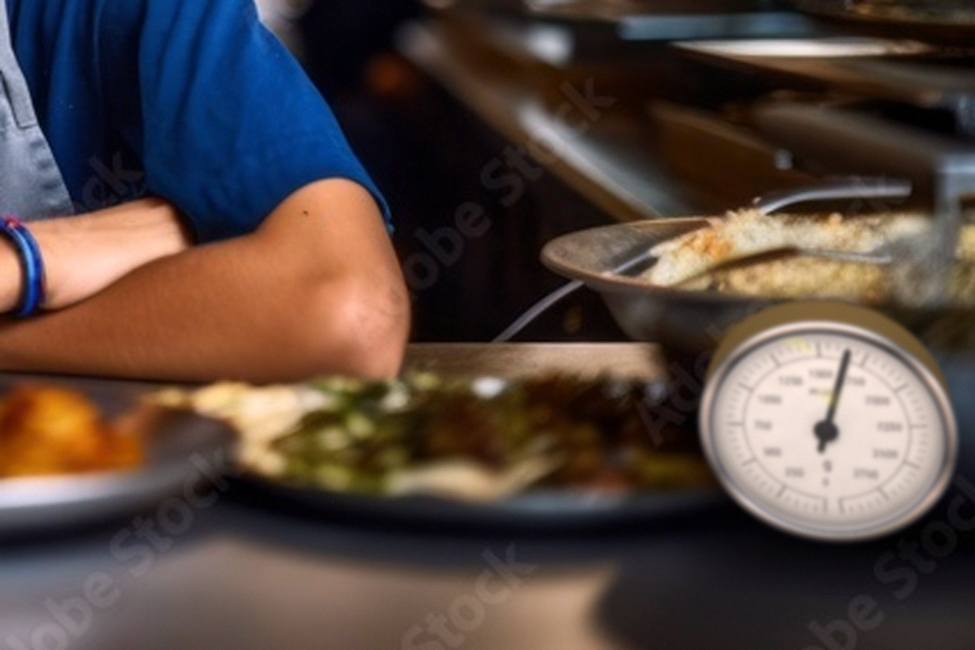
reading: {"value": 1650, "unit": "g"}
